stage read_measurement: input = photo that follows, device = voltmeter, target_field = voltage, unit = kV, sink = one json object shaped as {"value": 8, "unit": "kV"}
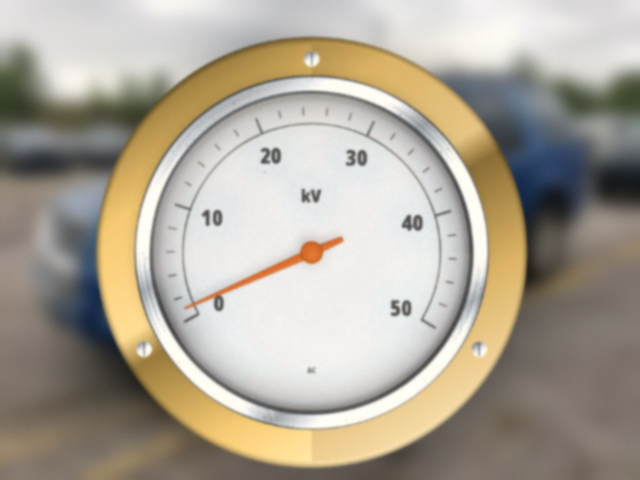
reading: {"value": 1, "unit": "kV"}
